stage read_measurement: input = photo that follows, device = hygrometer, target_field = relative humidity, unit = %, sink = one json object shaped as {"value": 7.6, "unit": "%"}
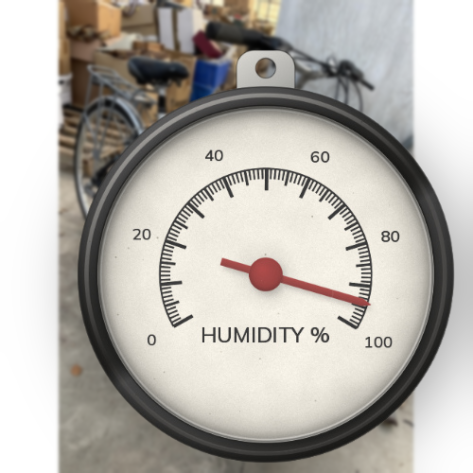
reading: {"value": 94, "unit": "%"}
